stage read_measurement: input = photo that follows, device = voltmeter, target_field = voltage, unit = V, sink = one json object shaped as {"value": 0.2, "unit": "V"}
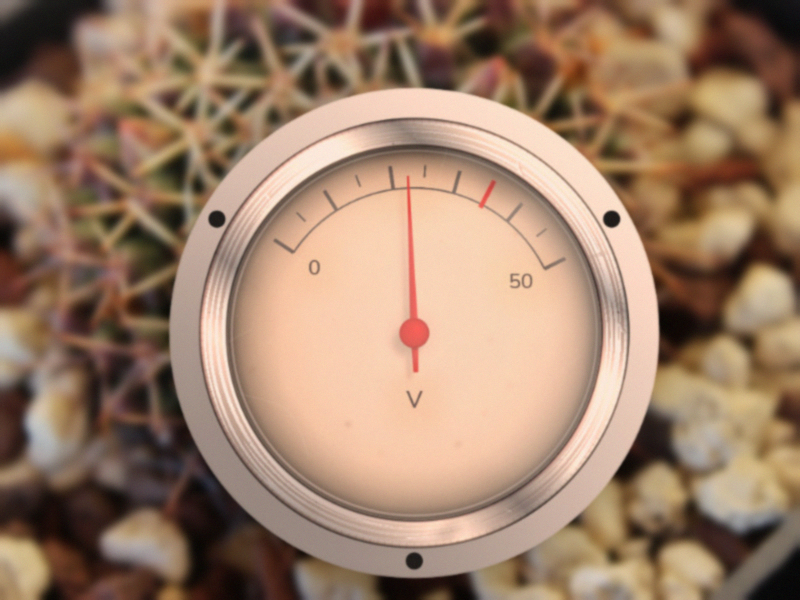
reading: {"value": 22.5, "unit": "V"}
